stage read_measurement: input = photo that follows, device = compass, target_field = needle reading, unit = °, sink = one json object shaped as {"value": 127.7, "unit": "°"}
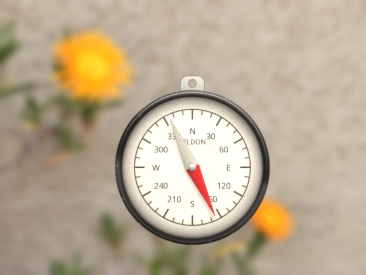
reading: {"value": 155, "unit": "°"}
